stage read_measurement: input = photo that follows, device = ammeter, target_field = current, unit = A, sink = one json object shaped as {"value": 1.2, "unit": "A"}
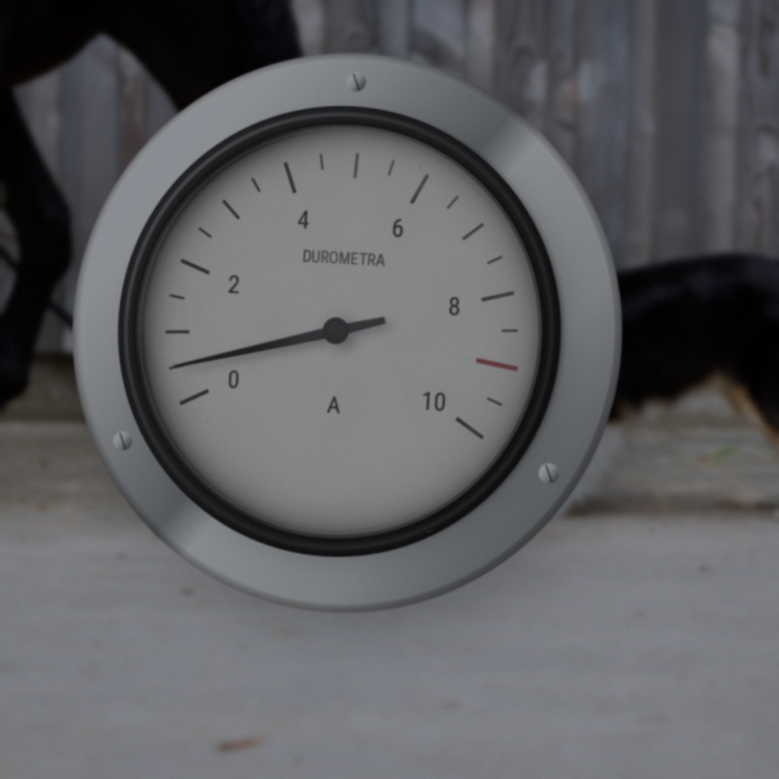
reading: {"value": 0.5, "unit": "A"}
